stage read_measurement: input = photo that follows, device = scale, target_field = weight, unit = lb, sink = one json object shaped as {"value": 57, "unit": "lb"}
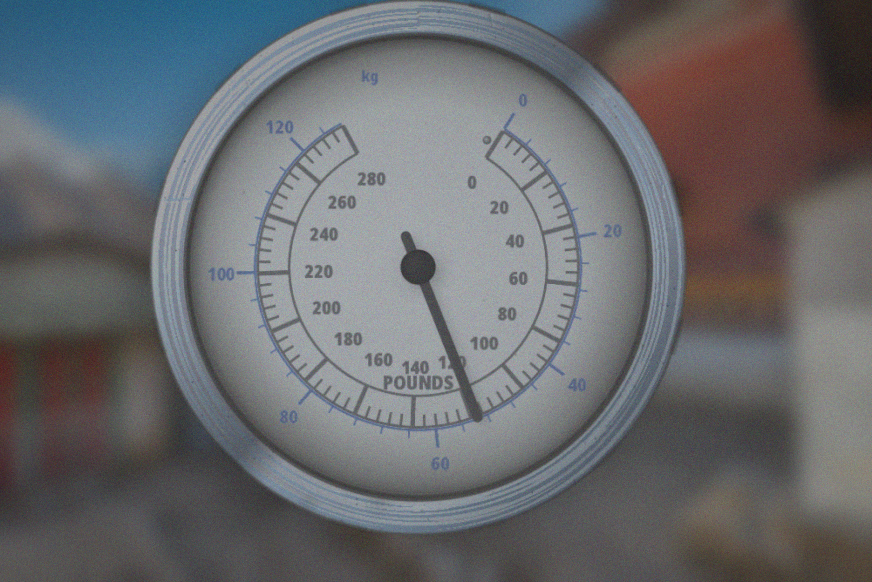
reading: {"value": 118, "unit": "lb"}
